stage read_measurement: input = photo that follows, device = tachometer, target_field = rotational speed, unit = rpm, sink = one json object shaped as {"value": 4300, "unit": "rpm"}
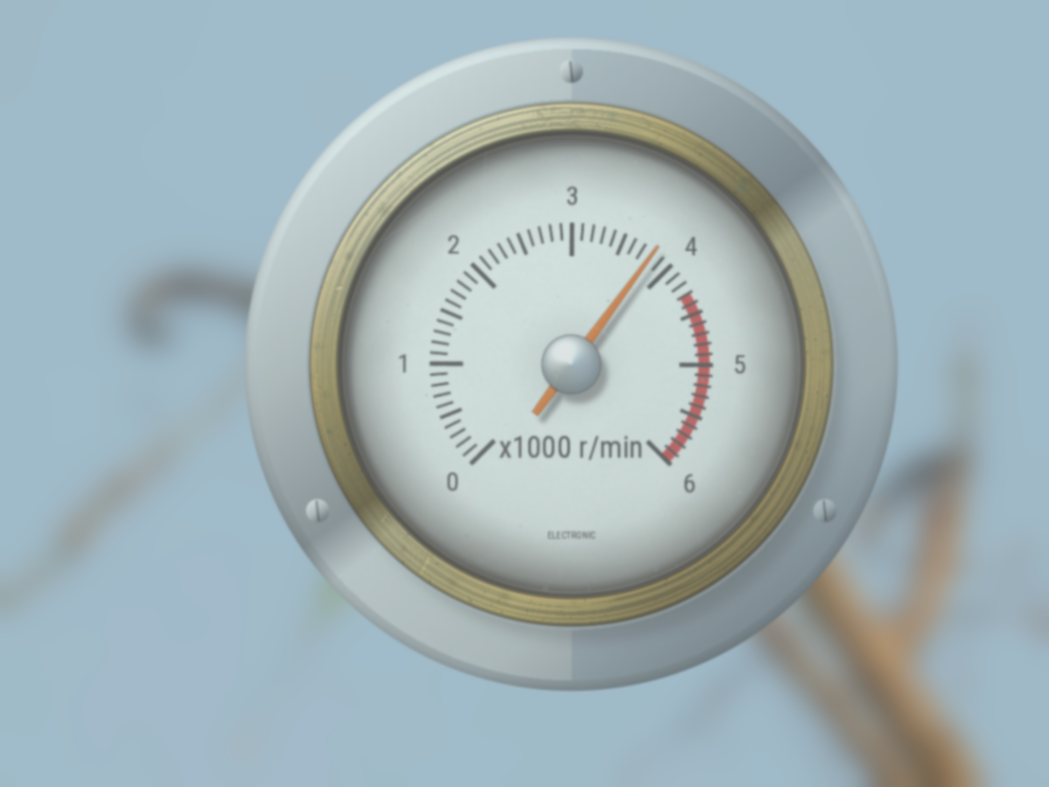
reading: {"value": 3800, "unit": "rpm"}
